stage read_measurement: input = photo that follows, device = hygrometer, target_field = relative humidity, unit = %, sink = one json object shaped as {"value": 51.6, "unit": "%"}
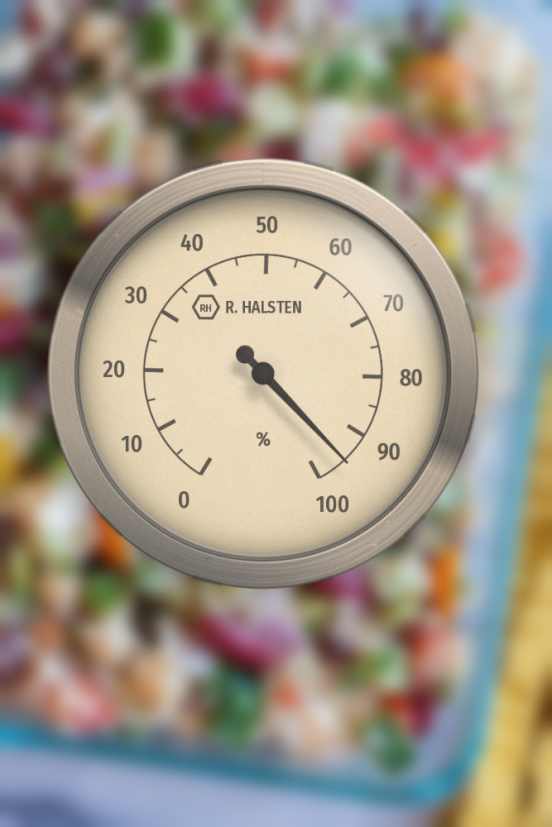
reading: {"value": 95, "unit": "%"}
